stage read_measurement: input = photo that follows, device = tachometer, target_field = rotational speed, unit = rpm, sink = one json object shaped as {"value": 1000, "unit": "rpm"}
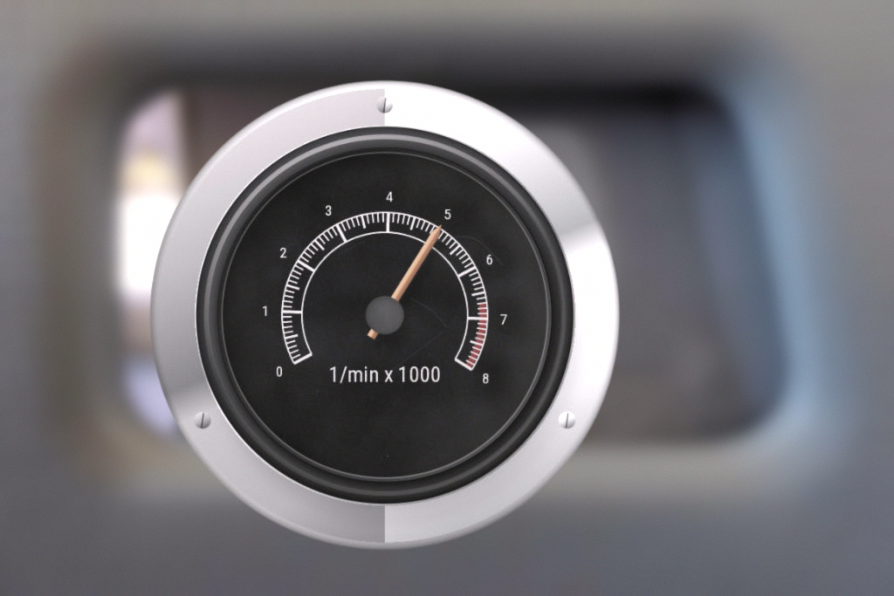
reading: {"value": 5000, "unit": "rpm"}
